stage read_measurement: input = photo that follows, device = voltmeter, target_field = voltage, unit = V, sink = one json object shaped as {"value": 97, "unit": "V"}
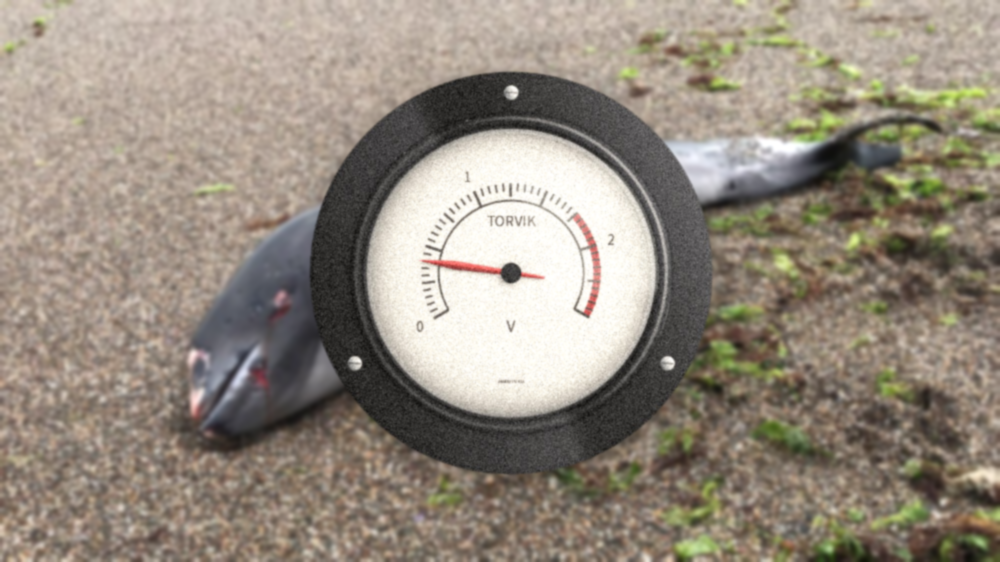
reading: {"value": 0.4, "unit": "V"}
